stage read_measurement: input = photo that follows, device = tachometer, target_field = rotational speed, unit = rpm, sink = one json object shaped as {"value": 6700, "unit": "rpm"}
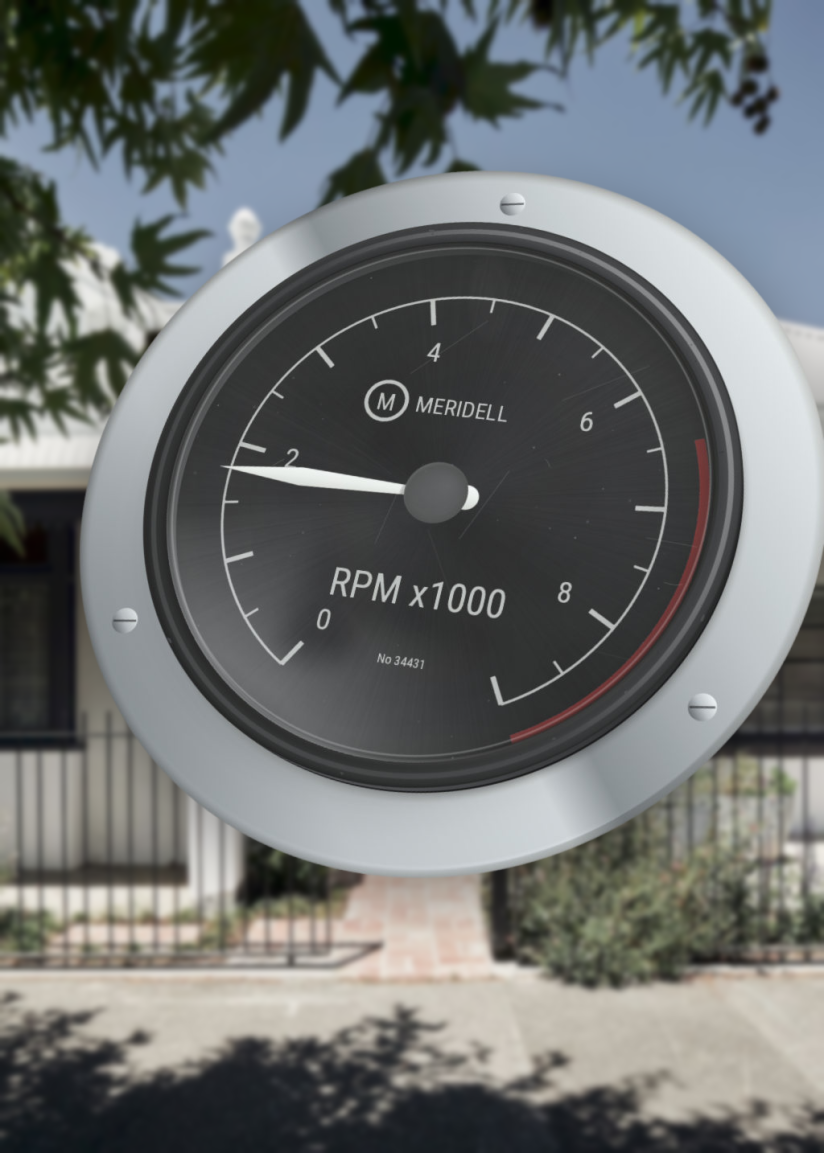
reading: {"value": 1750, "unit": "rpm"}
